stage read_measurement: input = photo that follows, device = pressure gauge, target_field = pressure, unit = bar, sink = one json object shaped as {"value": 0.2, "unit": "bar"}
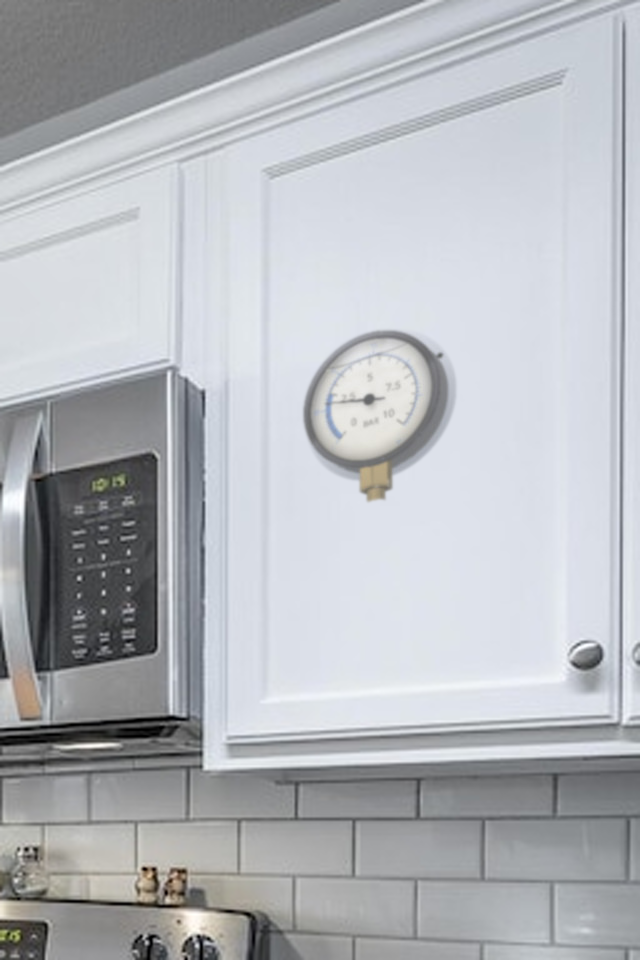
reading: {"value": 2, "unit": "bar"}
